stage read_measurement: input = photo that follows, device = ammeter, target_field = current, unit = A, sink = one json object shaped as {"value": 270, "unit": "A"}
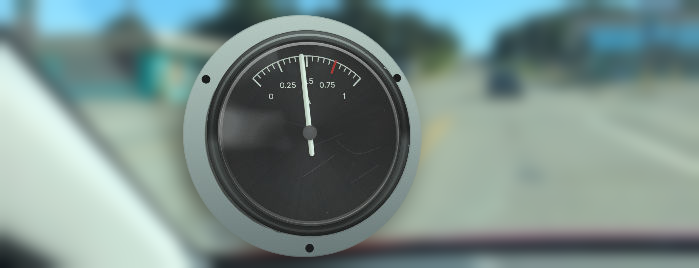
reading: {"value": 0.45, "unit": "A"}
